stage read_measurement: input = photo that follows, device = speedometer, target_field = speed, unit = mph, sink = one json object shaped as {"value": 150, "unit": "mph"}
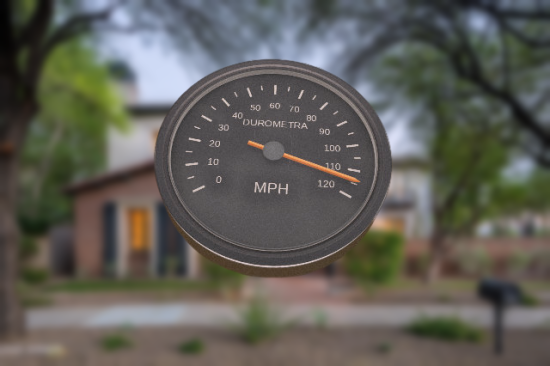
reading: {"value": 115, "unit": "mph"}
